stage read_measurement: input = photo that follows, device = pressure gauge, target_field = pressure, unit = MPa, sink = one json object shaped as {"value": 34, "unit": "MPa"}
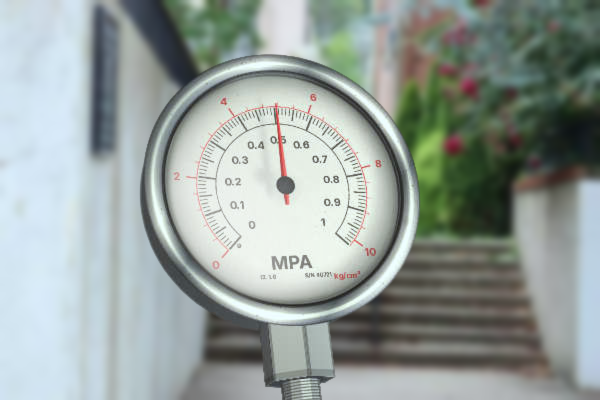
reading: {"value": 0.5, "unit": "MPa"}
